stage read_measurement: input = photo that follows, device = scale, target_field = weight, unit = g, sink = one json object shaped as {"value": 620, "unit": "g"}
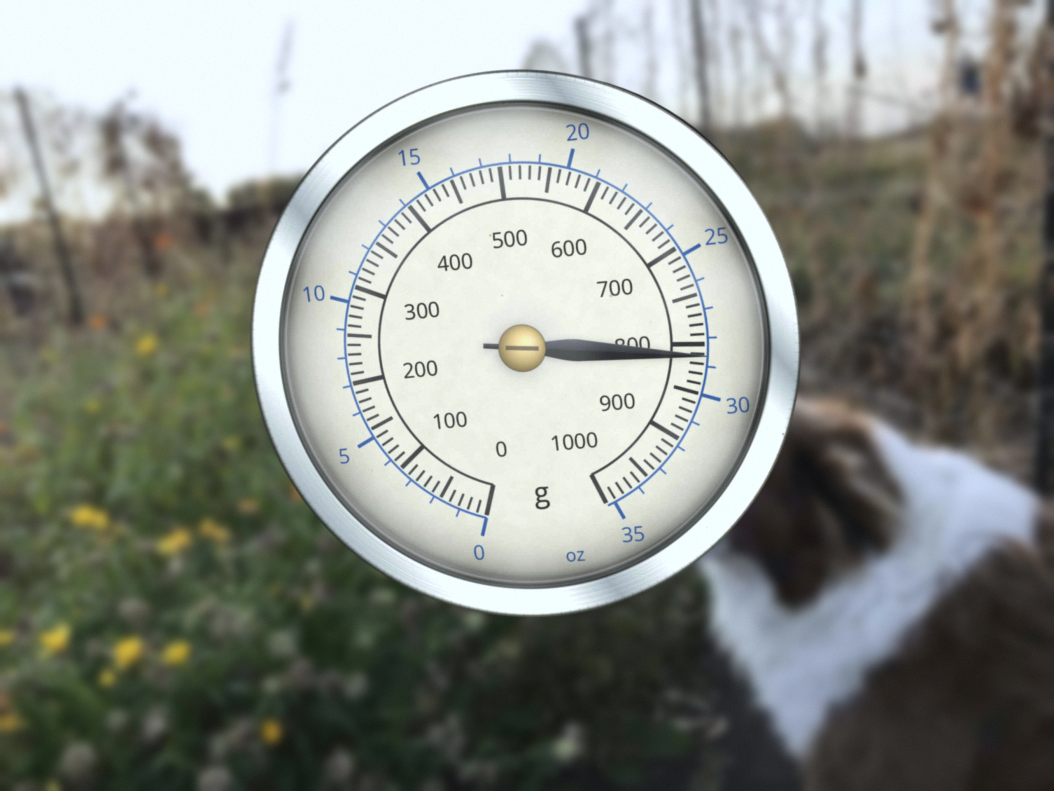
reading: {"value": 810, "unit": "g"}
